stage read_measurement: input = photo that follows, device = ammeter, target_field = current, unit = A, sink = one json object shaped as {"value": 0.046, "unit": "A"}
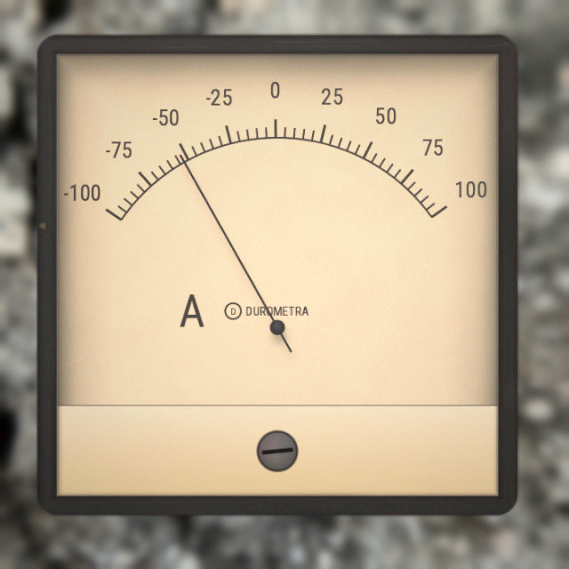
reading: {"value": -52.5, "unit": "A"}
